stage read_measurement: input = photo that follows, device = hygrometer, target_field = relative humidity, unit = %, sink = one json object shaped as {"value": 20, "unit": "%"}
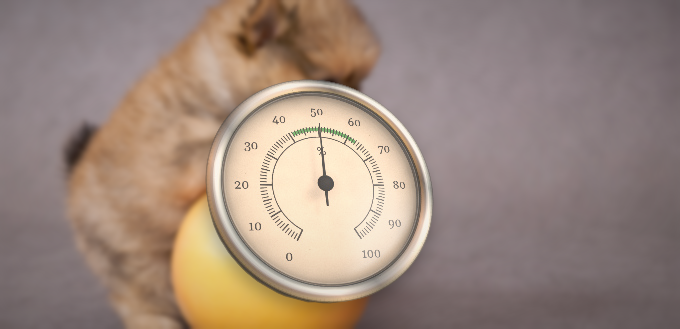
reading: {"value": 50, "unit": "%"}
